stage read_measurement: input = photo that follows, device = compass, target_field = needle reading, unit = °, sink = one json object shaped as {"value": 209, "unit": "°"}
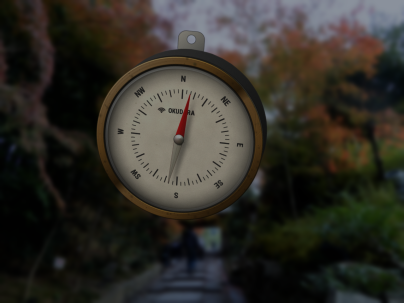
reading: {"value": 10, "unit": "°"}
